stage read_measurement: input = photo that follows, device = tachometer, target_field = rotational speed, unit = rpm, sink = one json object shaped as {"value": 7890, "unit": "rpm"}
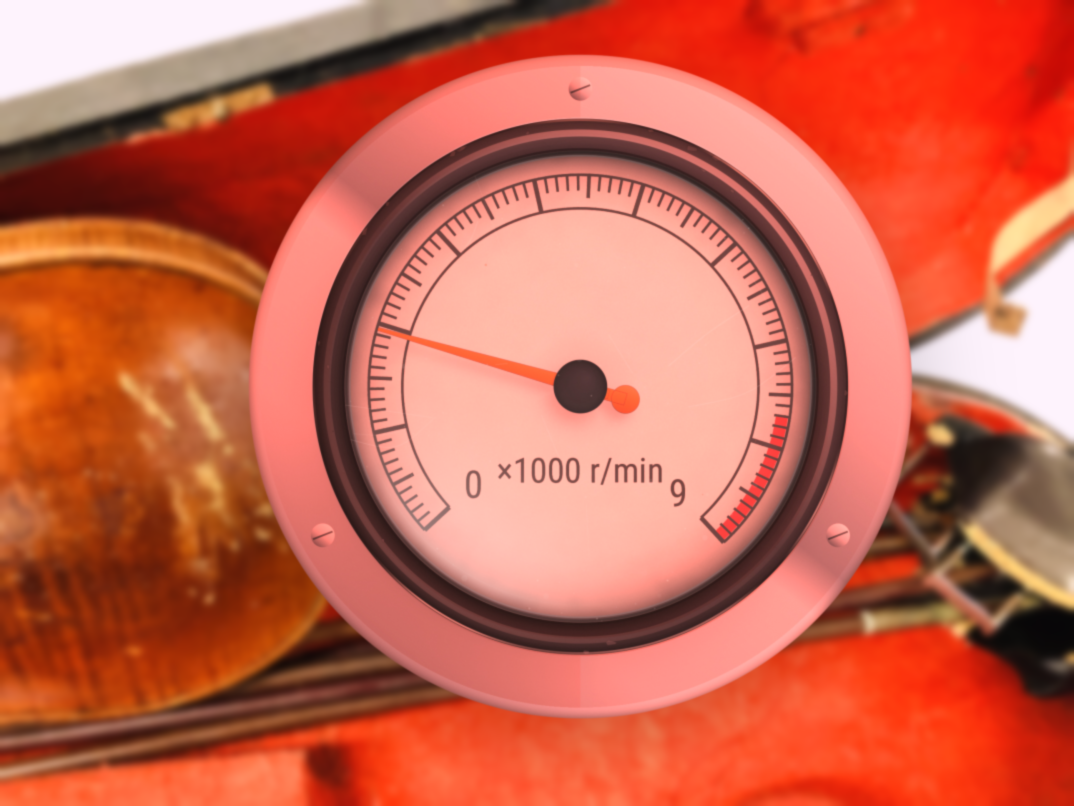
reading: {"value": 1950, "unit": "rpm"}
